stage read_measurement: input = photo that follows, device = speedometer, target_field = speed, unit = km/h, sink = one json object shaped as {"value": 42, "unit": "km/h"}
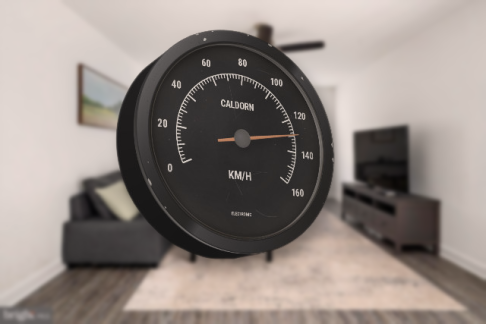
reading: {"value": 130, "unit": "km/h"}
